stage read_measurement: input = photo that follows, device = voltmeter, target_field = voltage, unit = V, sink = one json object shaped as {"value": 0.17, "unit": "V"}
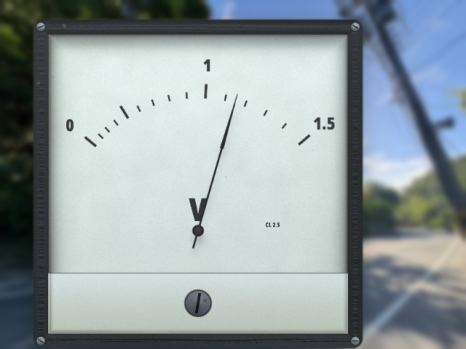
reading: {"value": 1.15, "unit": "V"}
